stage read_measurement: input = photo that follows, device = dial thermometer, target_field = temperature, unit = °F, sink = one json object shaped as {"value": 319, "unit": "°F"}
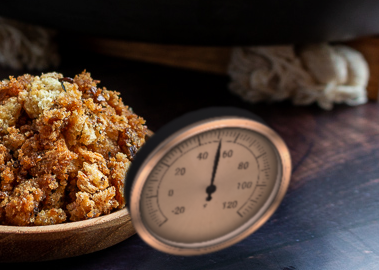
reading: {"value": 50, "unit": "°F"}
